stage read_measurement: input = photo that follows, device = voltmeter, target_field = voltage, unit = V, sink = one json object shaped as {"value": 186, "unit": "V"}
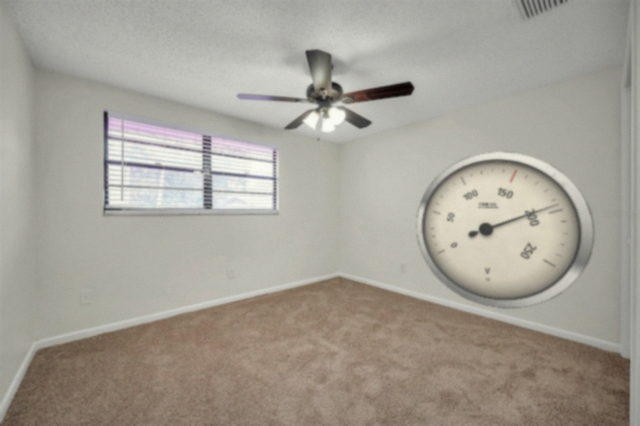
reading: {"value": 195, "unit": "V"}
